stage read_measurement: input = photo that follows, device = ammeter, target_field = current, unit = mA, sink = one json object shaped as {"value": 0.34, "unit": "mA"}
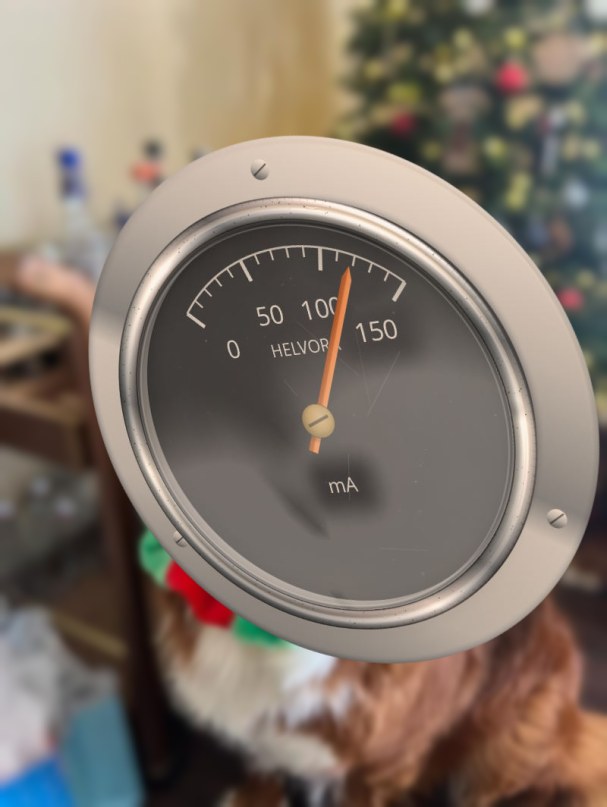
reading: {"value": 120, "unit": "mA"}
